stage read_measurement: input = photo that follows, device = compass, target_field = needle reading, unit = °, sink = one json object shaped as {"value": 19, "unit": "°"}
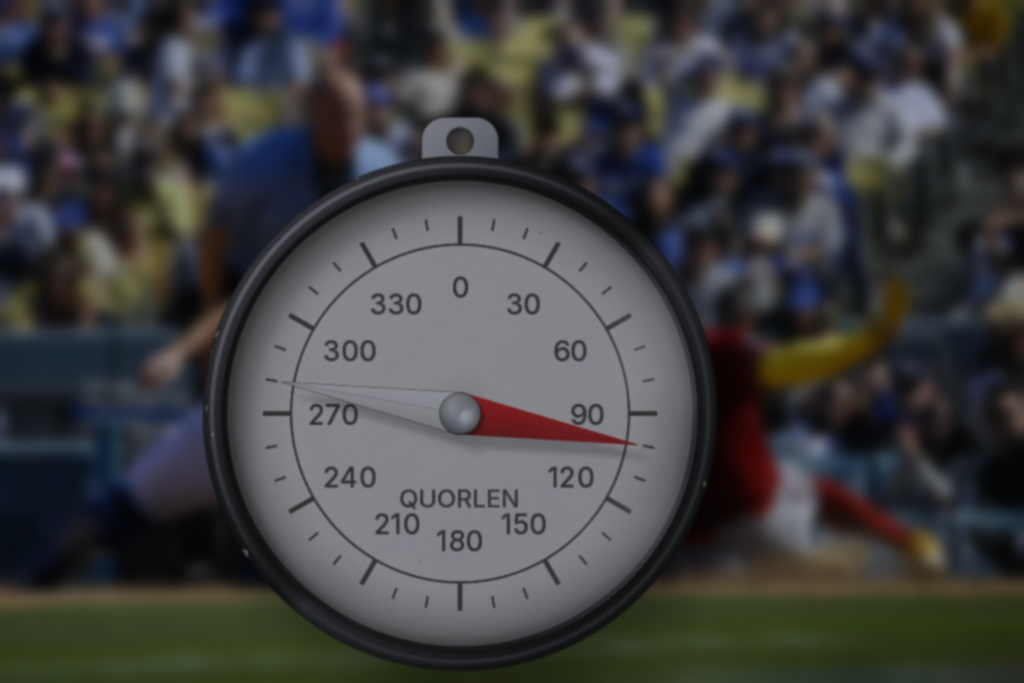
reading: {"value": 100, "unit": "°"}
